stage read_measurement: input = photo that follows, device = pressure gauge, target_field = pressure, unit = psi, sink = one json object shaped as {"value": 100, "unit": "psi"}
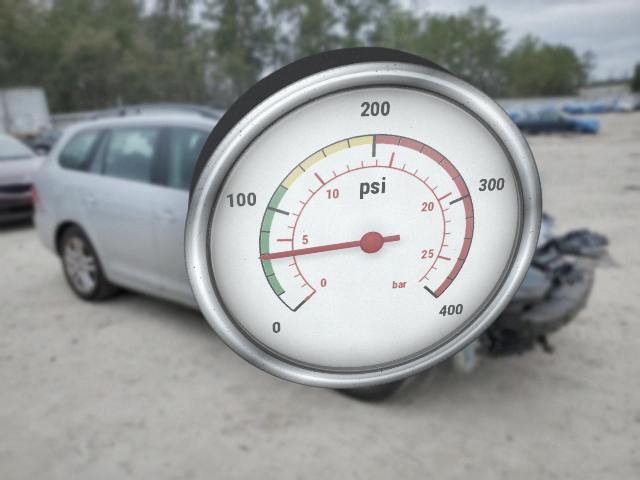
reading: {"value": 60, "unit": "psi"}
